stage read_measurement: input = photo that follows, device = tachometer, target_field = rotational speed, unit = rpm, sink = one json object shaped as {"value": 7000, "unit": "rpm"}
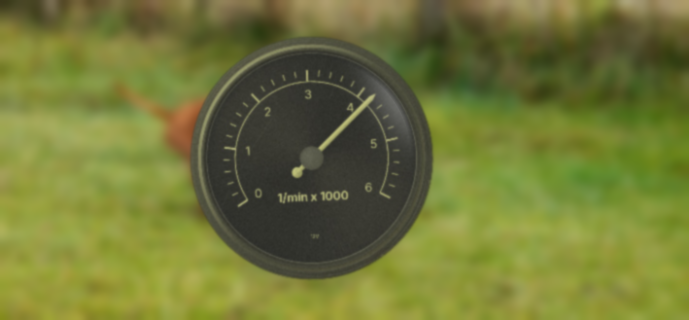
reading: {"value": 4200, "unit": "rpm"}
